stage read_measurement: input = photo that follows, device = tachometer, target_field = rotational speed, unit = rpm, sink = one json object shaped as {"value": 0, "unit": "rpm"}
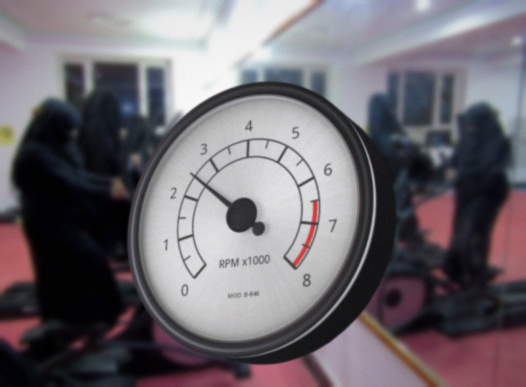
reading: {"value": 2500, "unit": "rpm"}
